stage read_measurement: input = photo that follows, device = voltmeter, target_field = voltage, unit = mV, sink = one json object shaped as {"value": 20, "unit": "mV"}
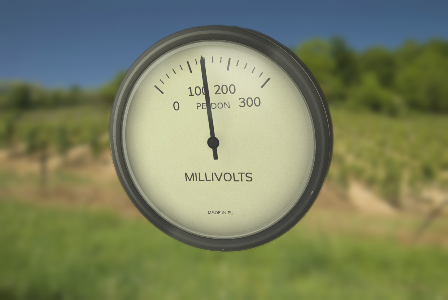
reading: {"value": 140, "unit": "mV"}
